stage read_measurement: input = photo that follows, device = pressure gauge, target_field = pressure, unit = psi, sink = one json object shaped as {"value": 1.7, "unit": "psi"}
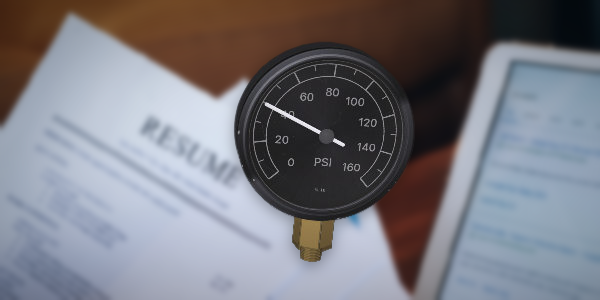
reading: {"value": 40, "unit": "psi"}
